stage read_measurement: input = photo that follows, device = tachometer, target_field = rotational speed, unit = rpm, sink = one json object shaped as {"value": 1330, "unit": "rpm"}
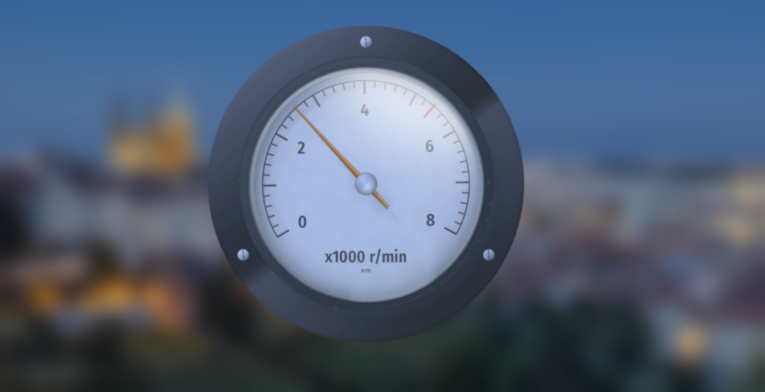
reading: {"value": 2600, "unit": "rpm"}
